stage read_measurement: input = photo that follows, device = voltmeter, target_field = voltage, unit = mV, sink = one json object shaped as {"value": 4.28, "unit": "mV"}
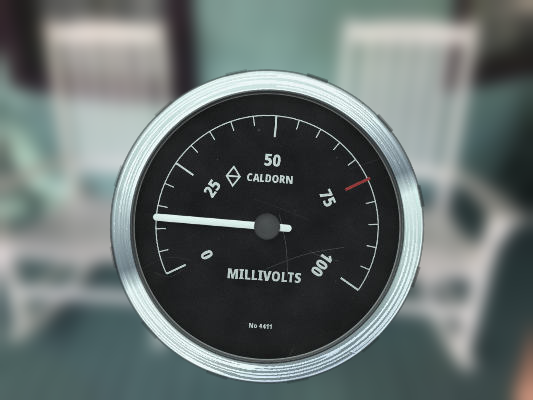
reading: {"value": 12.5, "unit": "mV"}
